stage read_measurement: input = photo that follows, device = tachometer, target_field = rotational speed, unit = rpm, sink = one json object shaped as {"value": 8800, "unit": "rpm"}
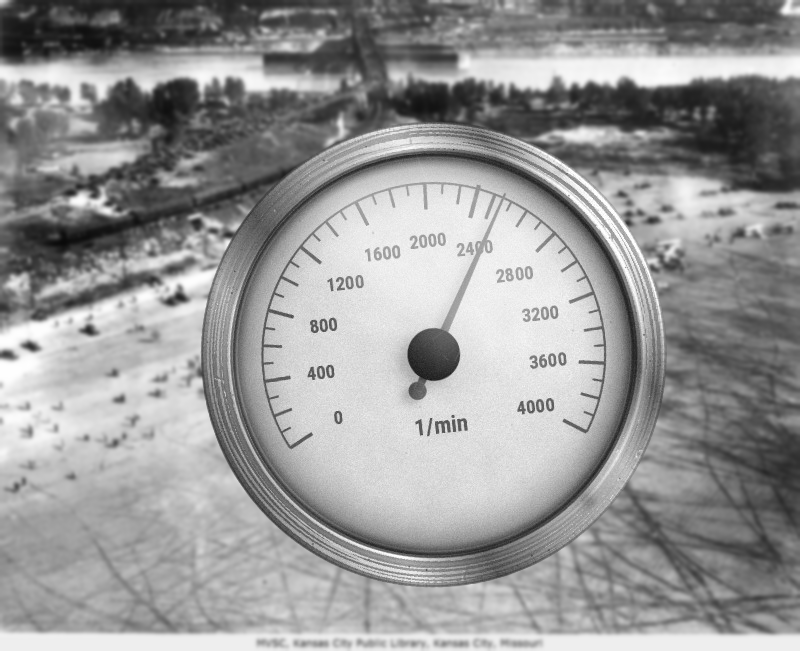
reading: {"value": 2450, "unit": "rpm"}
